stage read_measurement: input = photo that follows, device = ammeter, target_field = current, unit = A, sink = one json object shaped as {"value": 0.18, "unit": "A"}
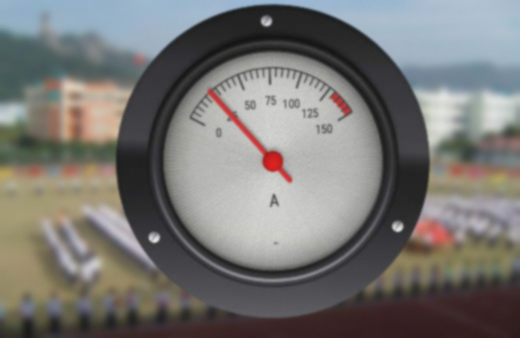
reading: {"value": 25, "unit": "A"}
